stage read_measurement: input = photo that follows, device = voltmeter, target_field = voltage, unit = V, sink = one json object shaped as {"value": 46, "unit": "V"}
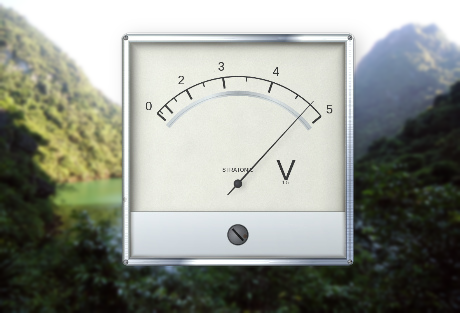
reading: {"value": 4.75, "unit": "V"}
